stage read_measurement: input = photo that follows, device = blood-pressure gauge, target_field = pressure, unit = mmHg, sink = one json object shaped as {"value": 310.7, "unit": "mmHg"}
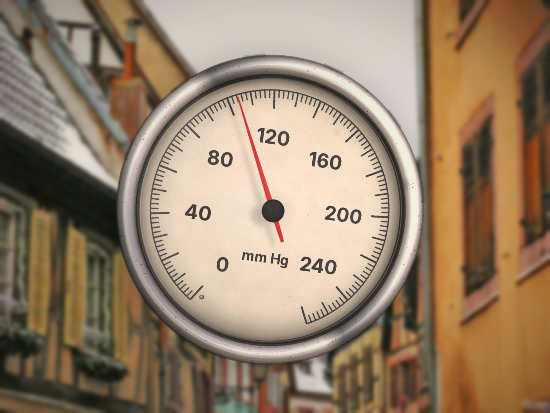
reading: {"value": 104, "unit": "mmHg"}
